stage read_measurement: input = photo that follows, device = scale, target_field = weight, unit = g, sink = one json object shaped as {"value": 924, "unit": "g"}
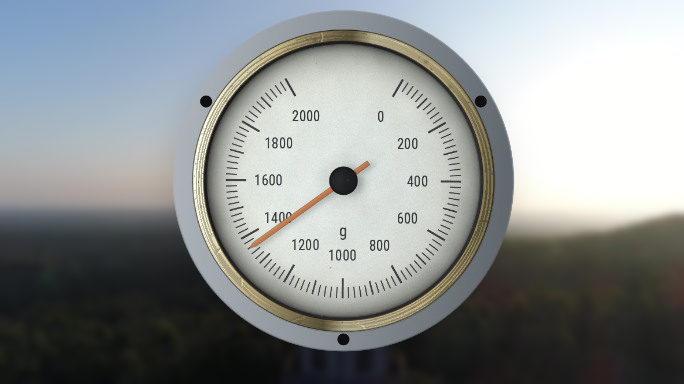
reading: {"value": 1360, "unit": "g"}
